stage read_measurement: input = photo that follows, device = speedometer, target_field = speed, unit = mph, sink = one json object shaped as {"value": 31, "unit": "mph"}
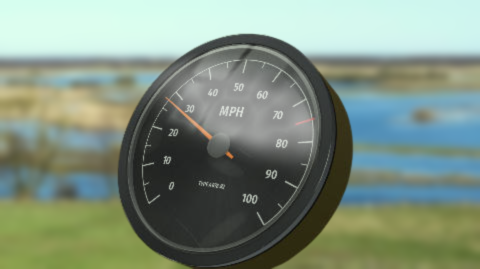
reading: {"value": 27.5, "unit": "mph"}
